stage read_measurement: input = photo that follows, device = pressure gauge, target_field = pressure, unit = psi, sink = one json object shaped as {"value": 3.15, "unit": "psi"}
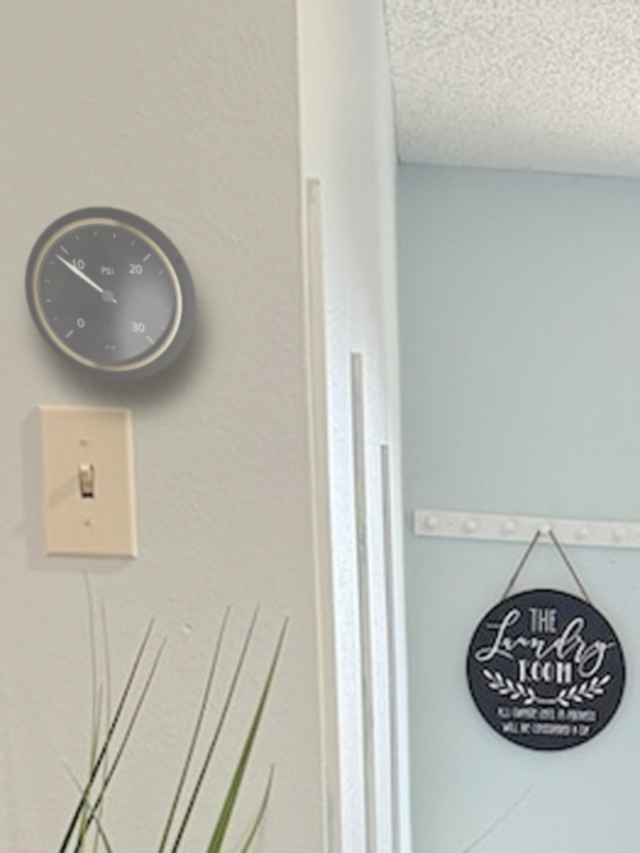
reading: {"value": 9, "unit": "psi"}
